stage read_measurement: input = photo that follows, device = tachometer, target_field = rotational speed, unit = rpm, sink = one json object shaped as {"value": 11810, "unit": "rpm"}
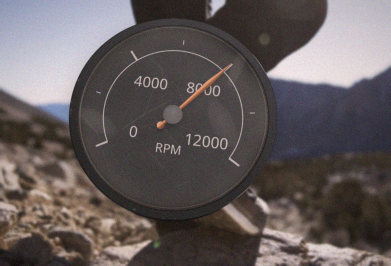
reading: {"value": 8000, "unit": "rpm"}
